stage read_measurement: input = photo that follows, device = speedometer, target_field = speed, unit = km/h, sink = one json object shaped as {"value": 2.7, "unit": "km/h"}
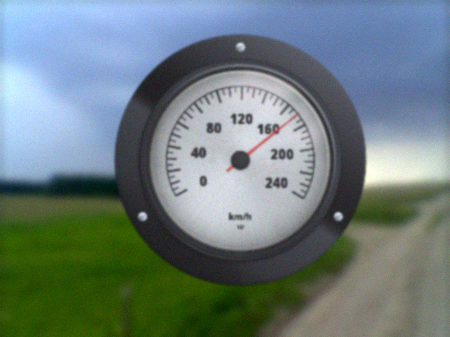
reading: {"value": 170, "unit": "km/h"}
